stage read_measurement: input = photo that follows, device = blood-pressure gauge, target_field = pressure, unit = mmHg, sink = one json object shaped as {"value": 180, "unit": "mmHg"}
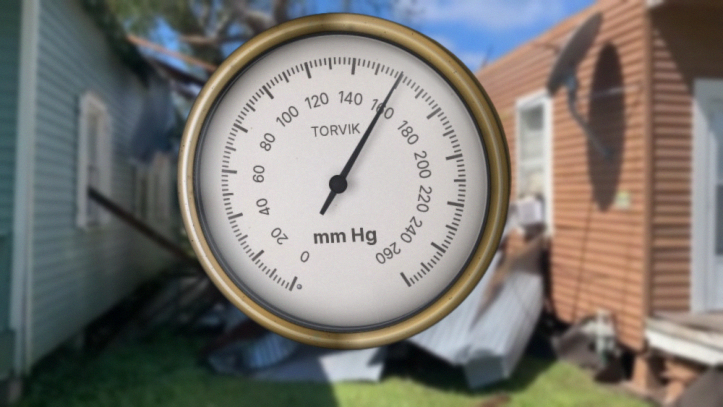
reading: {"value": 160, "unit": "mmHg"}
